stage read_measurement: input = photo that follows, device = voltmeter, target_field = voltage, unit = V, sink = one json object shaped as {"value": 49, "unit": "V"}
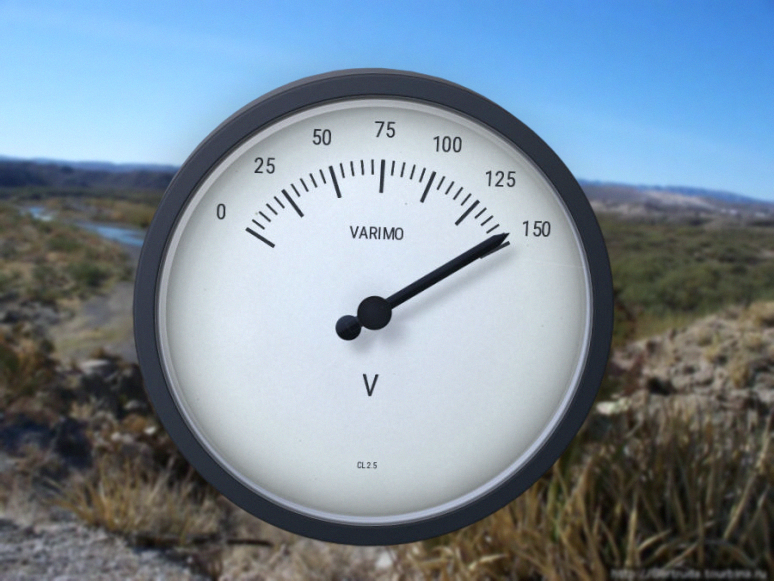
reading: {"value": 145, "unit": "V"}
